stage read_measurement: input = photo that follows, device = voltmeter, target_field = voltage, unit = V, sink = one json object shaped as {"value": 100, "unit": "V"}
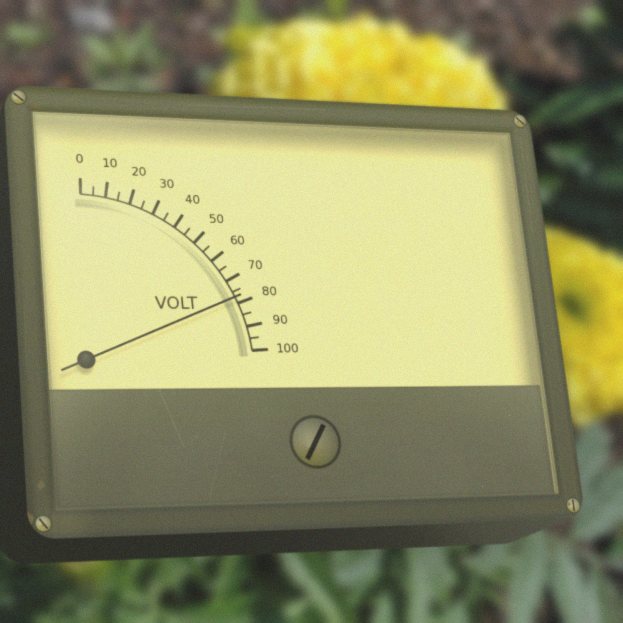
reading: {"value": 77.5, "unit": "V"}
